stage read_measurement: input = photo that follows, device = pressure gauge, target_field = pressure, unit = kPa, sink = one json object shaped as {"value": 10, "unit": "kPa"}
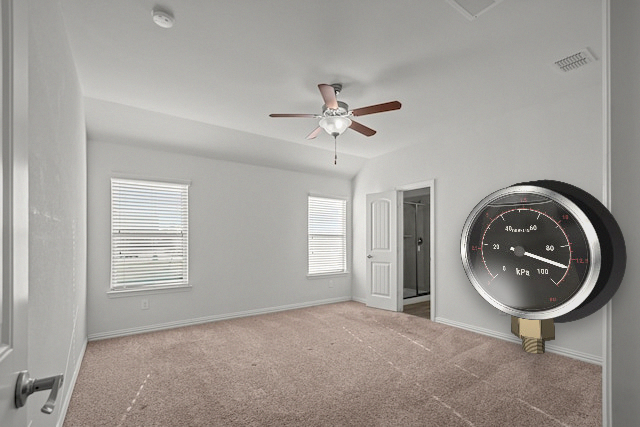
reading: {"value": 90, "unit": "kPa"}
